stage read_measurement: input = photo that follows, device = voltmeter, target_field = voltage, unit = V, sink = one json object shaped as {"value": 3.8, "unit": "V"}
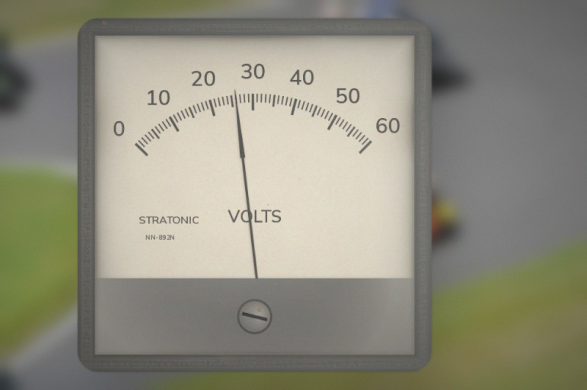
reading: {"value": 26, "unit": "V"}
